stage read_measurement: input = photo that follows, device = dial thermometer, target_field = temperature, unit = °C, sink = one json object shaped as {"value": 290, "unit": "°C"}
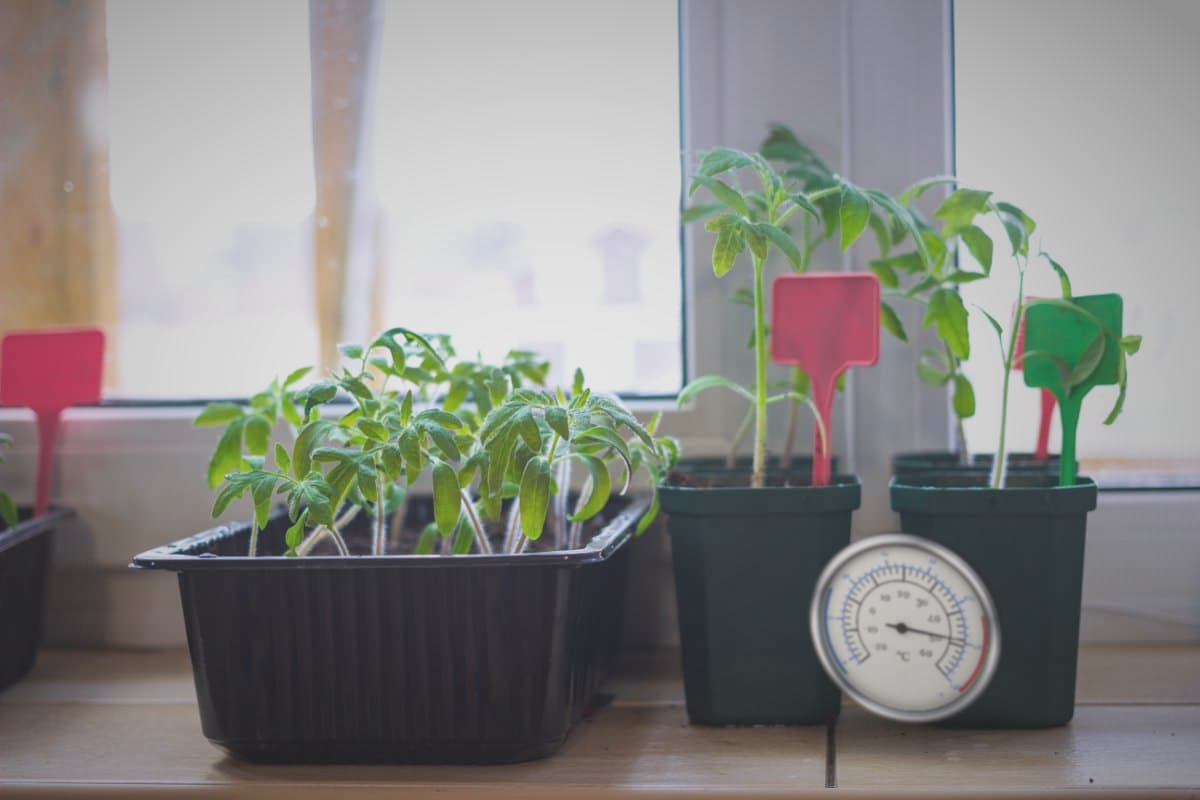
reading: {"value": 48, "unit": "°C"}
